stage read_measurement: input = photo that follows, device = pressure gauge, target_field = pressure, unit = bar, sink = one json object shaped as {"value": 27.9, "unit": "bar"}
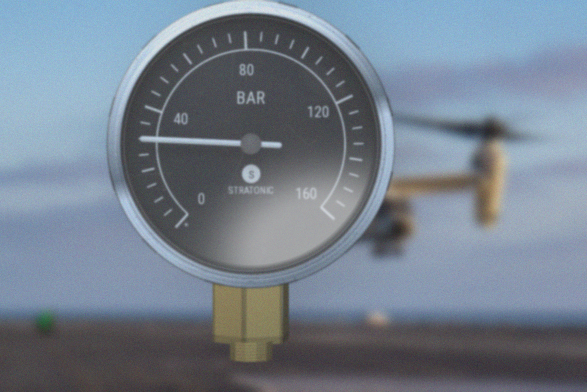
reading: {"value": 30, "unit": "bar"}
